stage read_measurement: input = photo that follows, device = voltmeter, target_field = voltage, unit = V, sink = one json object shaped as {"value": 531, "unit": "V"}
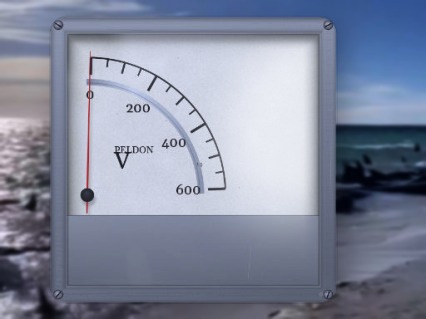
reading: {"value": 0, "unit": "V"}
